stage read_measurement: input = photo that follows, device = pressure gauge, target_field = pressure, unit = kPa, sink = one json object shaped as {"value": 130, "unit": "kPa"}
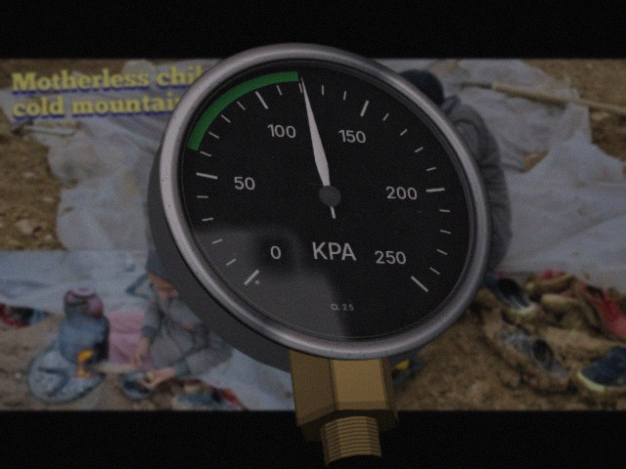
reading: {"value": 120, "unit": "kPa"}
